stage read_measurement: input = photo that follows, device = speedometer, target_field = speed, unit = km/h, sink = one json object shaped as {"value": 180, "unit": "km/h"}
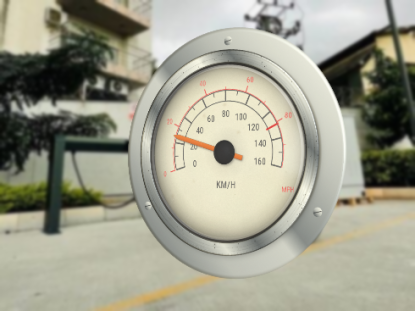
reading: {"value": 25, "unit": "km/h"}
